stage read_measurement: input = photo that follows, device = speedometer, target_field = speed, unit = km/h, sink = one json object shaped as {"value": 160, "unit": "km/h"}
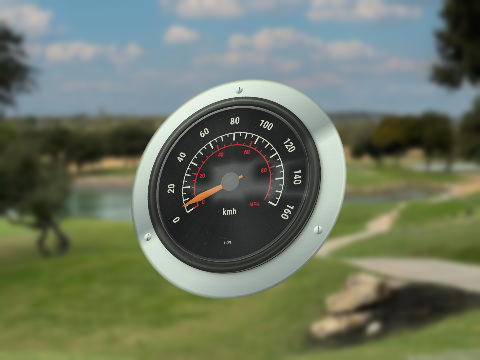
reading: {"value": 5, "unit": "km/h"}
